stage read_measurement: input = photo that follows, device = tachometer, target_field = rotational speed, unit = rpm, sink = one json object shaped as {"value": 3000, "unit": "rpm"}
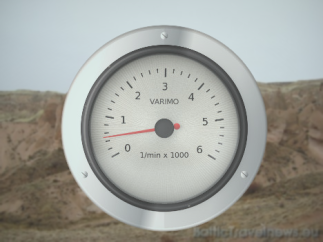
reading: {"value": 500, "unit": "rpm"}
